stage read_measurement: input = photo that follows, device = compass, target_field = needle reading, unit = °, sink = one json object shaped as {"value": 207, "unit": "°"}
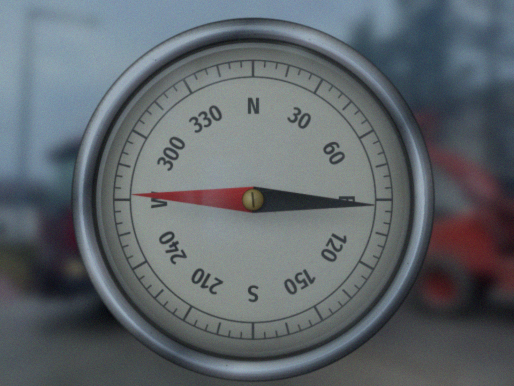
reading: {"value": 272.5, "unit": "°"}
